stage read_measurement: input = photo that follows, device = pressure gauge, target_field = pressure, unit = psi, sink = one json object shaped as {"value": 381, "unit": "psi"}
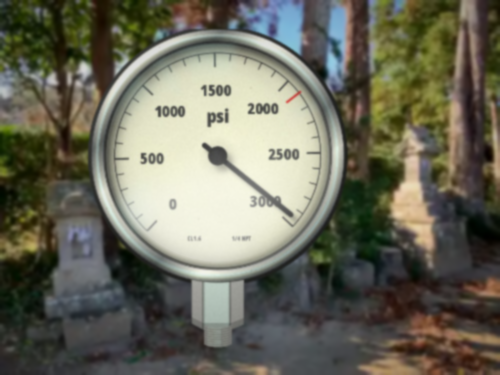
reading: {"value": 2950, "unit": "psi"}
